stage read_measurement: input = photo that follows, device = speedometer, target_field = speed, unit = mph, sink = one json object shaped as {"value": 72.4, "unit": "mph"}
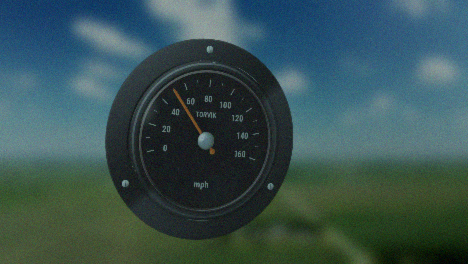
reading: {"value": 50, "unit": "mph"}
